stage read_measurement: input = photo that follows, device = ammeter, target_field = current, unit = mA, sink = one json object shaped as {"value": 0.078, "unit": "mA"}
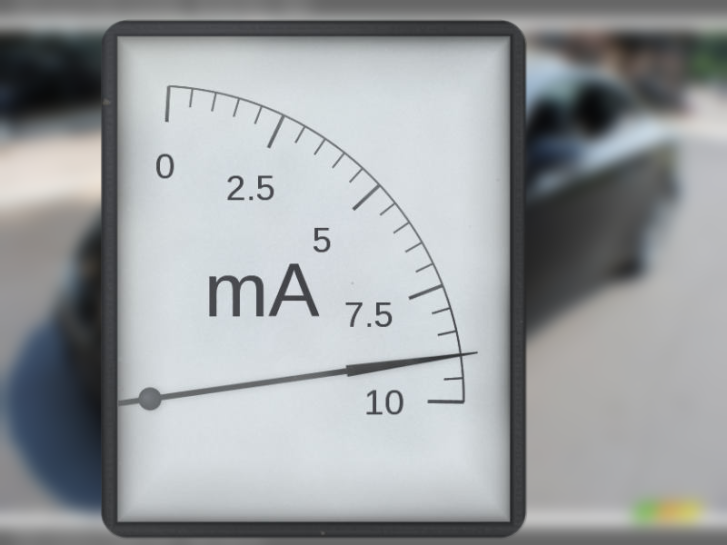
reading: {"value": 9, "unit": "mA"}
